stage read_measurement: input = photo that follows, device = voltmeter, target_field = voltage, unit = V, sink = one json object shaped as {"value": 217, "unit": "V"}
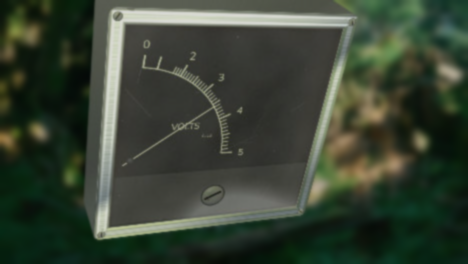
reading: {"value": 3.5, "unit": "V"}
